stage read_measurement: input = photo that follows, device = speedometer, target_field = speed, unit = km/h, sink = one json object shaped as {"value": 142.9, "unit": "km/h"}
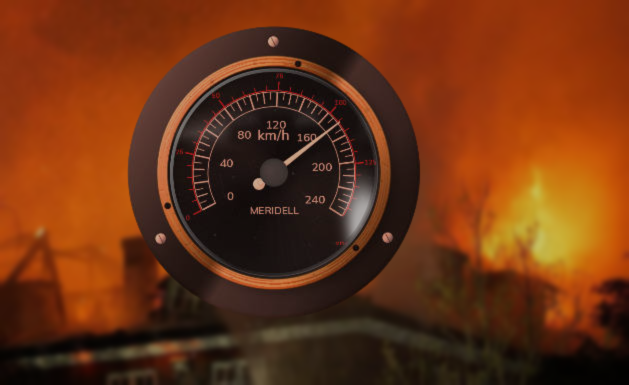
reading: {"value": 170, "unit": "km/h"}
